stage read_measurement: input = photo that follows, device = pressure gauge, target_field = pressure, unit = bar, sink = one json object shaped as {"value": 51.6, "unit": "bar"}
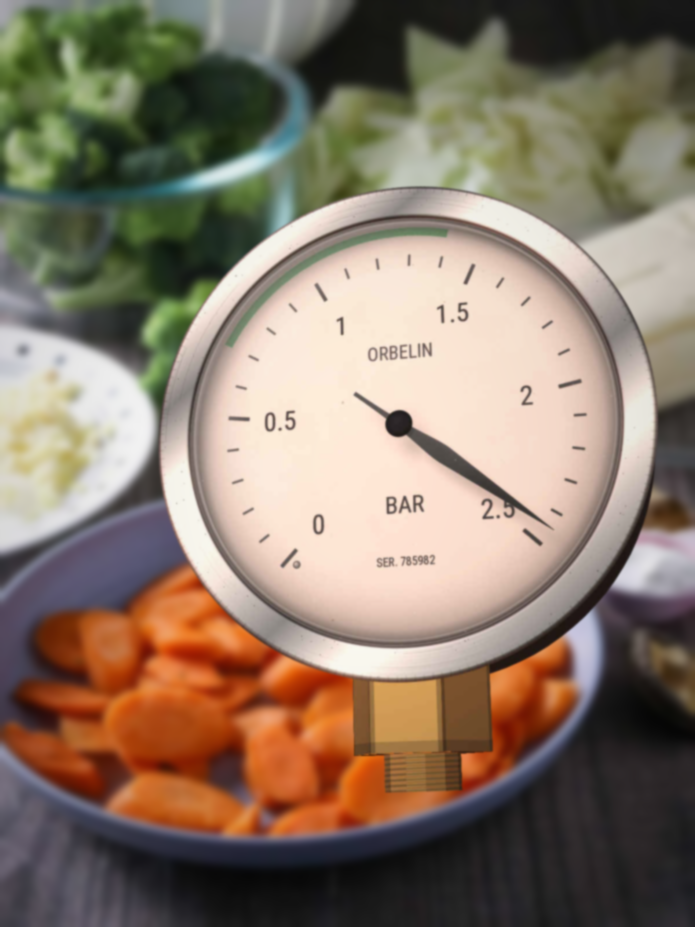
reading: {"value": 2.45, "unit": "bar"}
